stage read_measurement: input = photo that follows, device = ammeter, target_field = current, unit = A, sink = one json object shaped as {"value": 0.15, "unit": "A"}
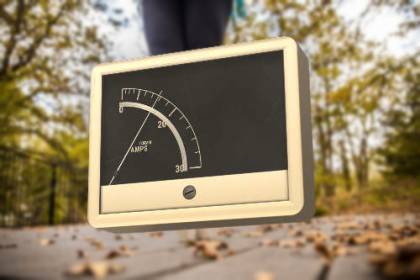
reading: {"value": 16, "unit": "A"}
